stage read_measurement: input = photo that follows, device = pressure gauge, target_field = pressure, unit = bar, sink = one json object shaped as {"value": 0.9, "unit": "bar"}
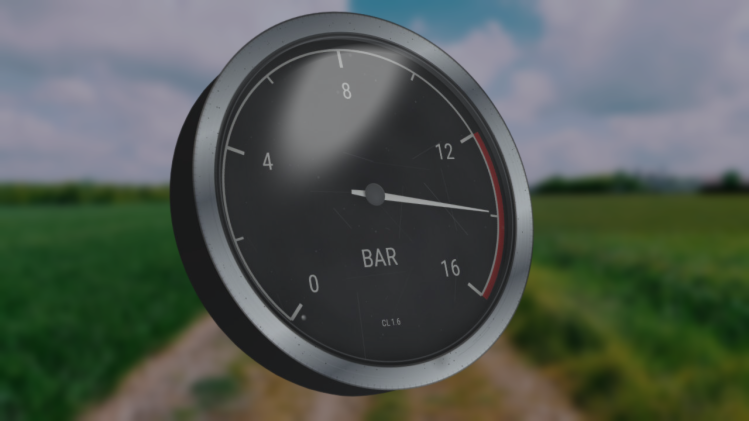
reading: {"value": 14, "unit": "bar"}
